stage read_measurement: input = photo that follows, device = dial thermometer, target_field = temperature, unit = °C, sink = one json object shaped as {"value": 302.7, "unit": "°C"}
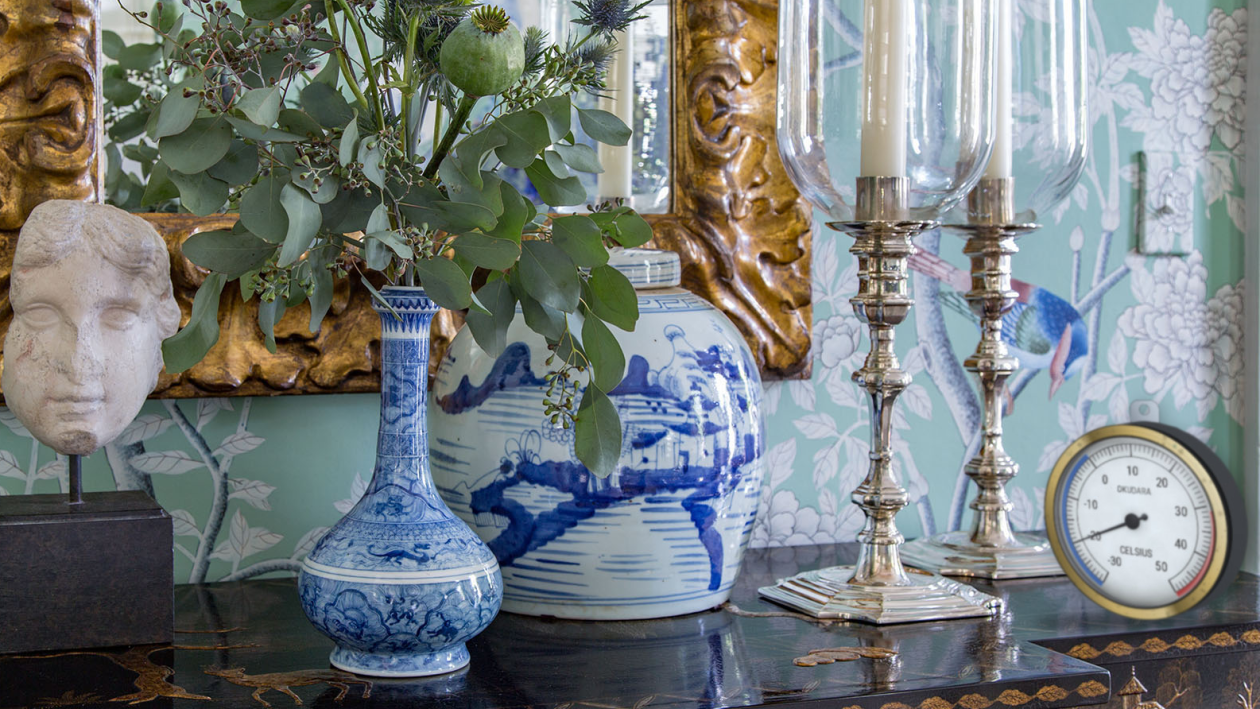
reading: {"value": -20, "unit": "°C"}
